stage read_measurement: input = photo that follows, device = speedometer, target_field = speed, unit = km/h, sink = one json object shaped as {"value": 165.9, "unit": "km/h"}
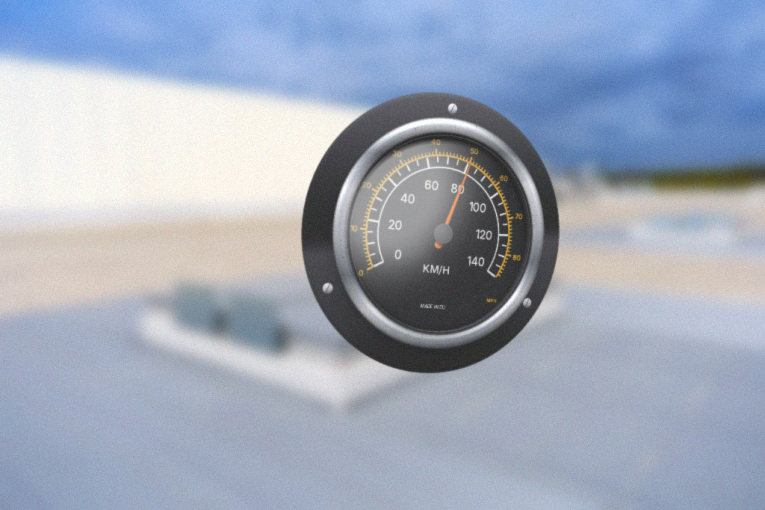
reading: {"value": 80, "unit": "km/h"}
